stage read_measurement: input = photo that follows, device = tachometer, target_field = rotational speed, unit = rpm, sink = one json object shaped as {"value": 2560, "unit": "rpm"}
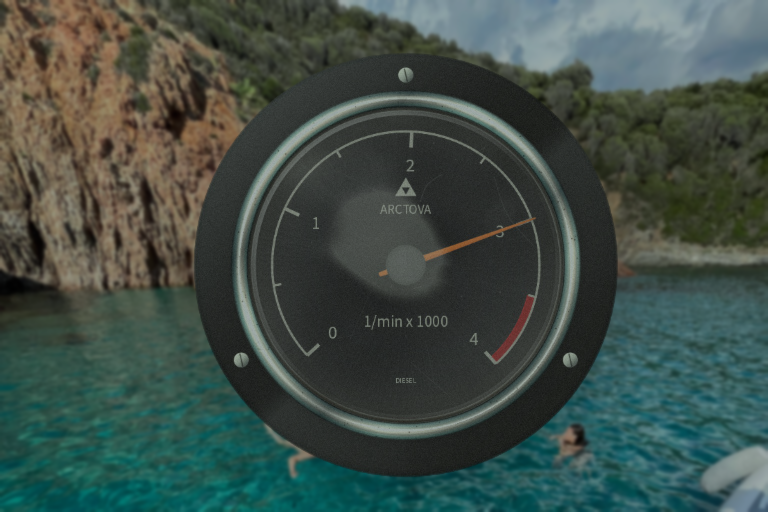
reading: {"value": 3000, "unit": "rpm"}
